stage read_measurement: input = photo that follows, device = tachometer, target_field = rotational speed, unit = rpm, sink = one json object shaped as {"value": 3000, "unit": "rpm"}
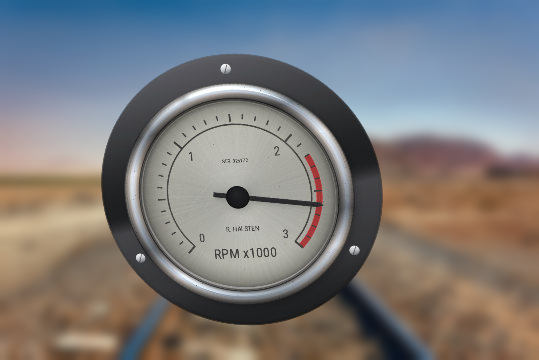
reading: {"value": 2600, "unit": "rpm"}
